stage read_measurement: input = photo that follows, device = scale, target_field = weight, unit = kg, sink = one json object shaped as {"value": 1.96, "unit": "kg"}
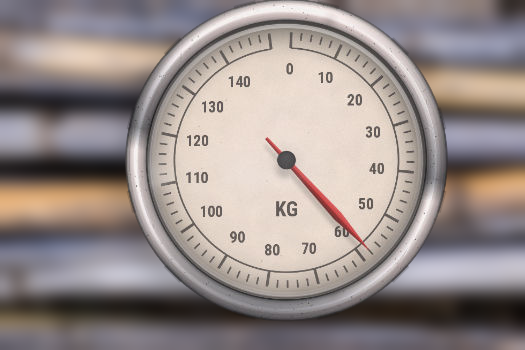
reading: {"value": 58, "unit": "kg"}
